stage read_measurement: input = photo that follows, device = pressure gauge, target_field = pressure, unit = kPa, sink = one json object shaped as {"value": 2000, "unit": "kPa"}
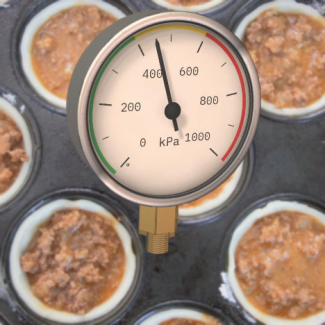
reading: {"value": 450, "unit": "kPa"}
